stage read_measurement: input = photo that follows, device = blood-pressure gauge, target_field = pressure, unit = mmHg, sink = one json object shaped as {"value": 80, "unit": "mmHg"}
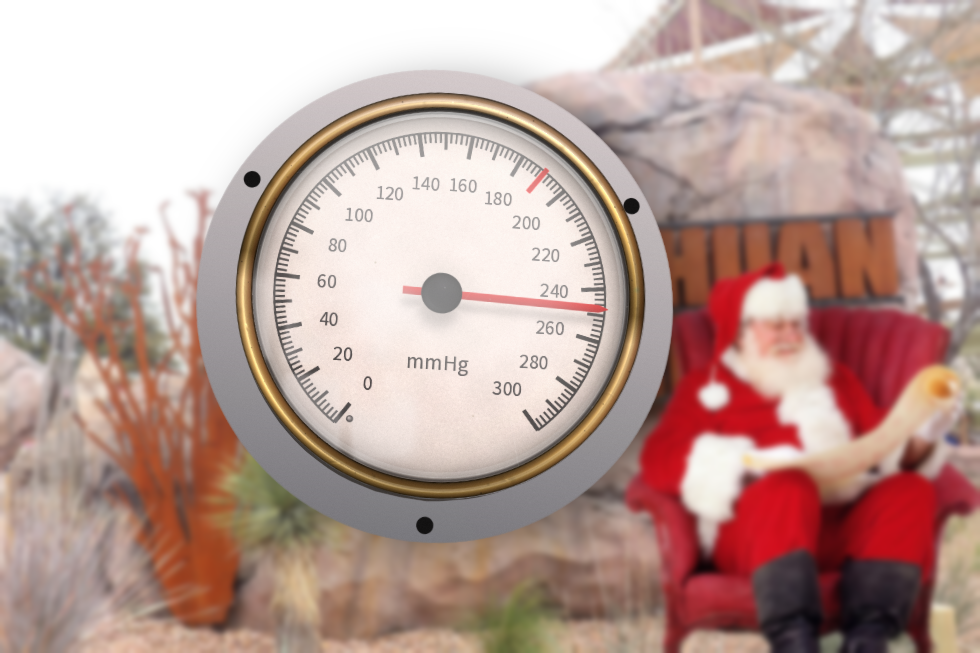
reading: {"value": 248, "unit": "mmHg"}
